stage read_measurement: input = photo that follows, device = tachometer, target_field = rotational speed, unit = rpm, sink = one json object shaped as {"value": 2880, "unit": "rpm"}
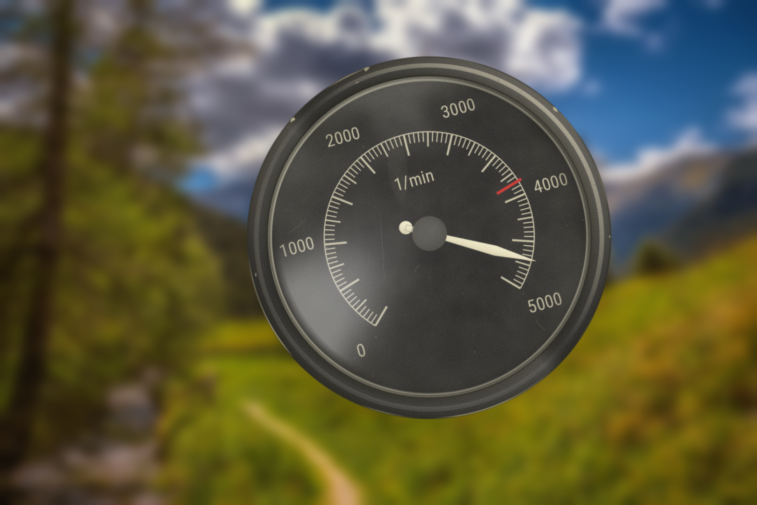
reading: {"value": 4700, "unit": "rpm"}
